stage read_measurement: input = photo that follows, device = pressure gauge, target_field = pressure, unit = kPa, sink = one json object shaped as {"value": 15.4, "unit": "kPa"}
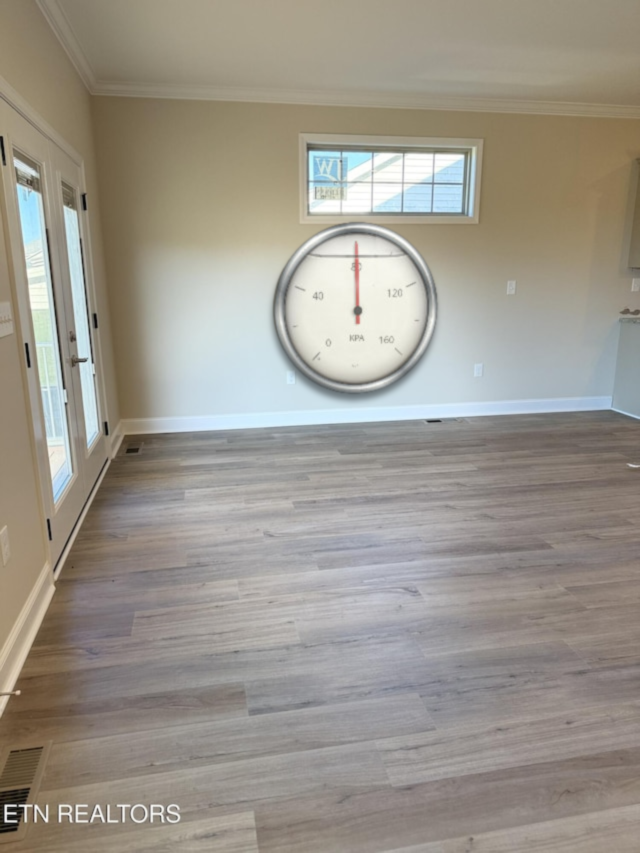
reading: {"value": 80, "unit": "kPa"}
